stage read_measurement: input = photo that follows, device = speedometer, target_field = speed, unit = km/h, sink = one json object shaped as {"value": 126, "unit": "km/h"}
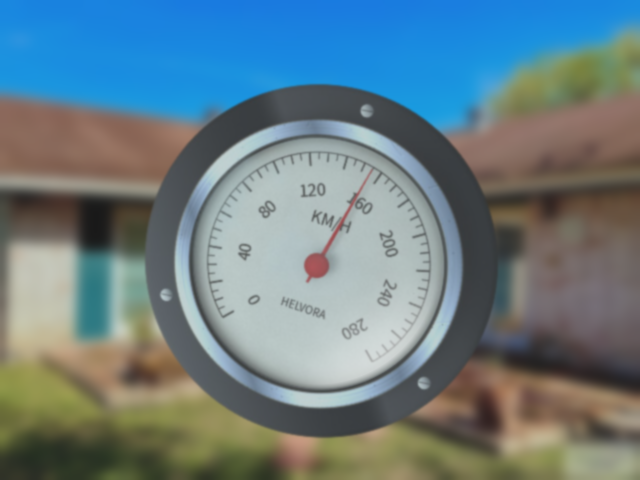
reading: {"value": 155, "unit": "km/h"}
